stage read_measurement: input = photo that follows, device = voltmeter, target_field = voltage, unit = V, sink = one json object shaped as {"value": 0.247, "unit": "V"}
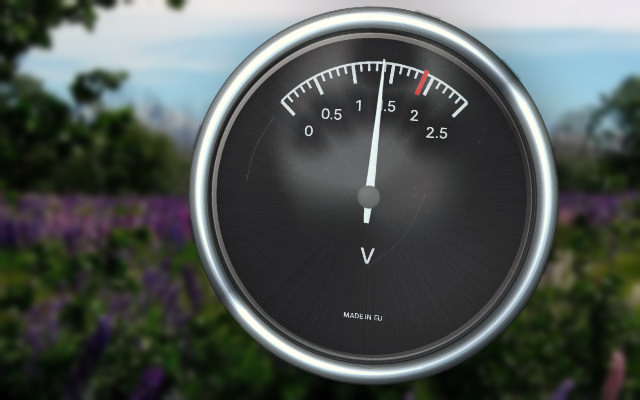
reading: {"value": 1.4, "unit": "V"}
